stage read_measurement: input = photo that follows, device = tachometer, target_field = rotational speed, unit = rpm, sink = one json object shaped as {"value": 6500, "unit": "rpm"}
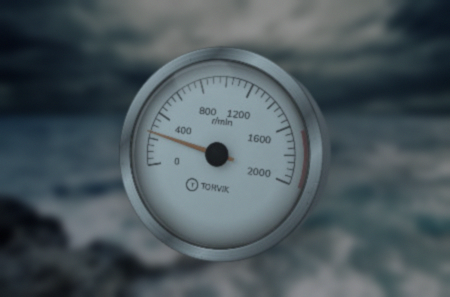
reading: {"value": 250, "unit": "rpm"}
